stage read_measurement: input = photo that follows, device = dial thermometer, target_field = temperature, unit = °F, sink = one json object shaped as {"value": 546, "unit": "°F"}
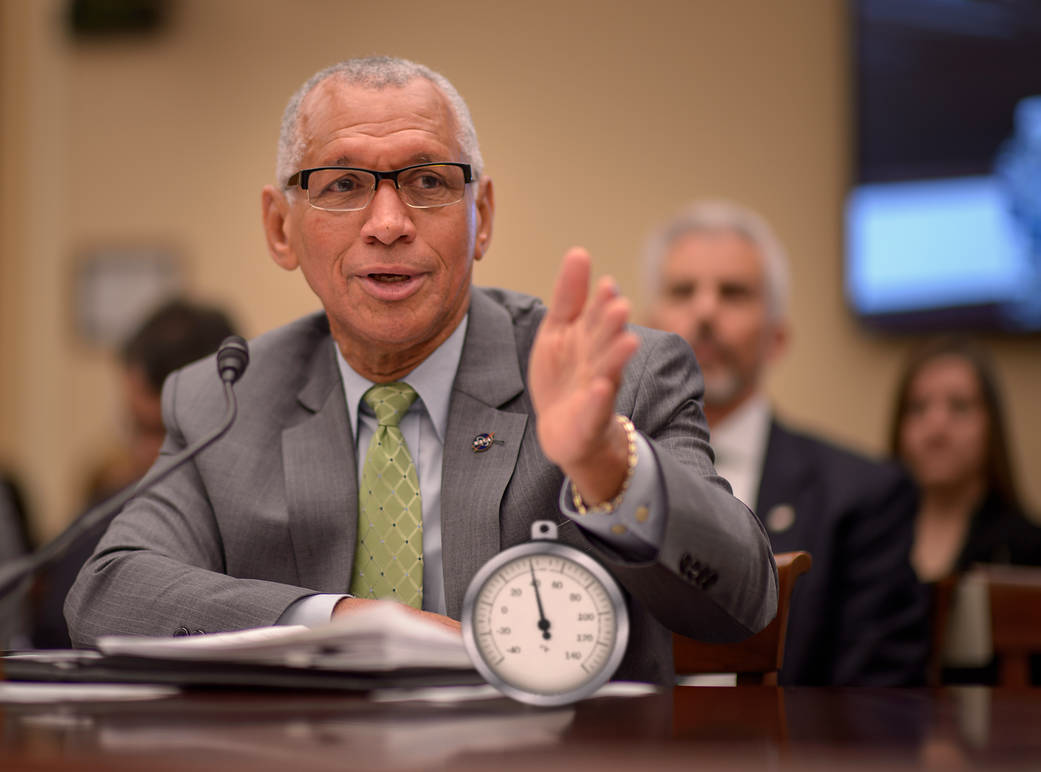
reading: {"value": 40, "unit": "°F"}
